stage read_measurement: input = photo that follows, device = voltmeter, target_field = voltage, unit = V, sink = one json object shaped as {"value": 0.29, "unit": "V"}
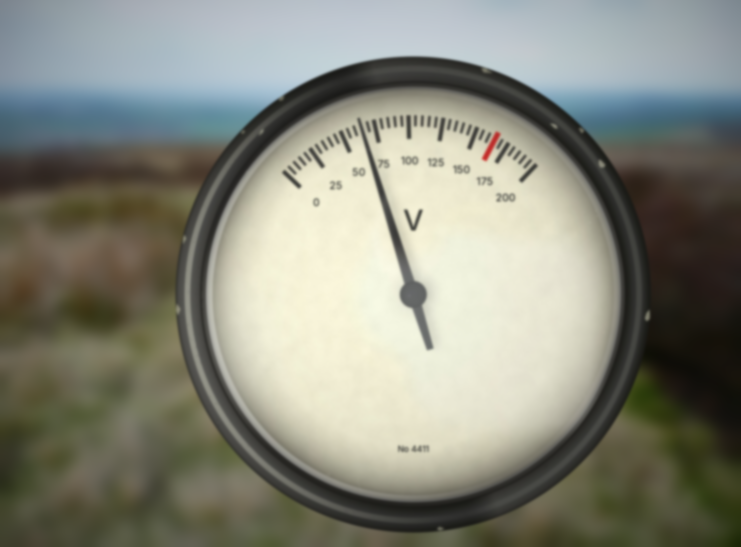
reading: {"value": 65, "unit": "V"}
